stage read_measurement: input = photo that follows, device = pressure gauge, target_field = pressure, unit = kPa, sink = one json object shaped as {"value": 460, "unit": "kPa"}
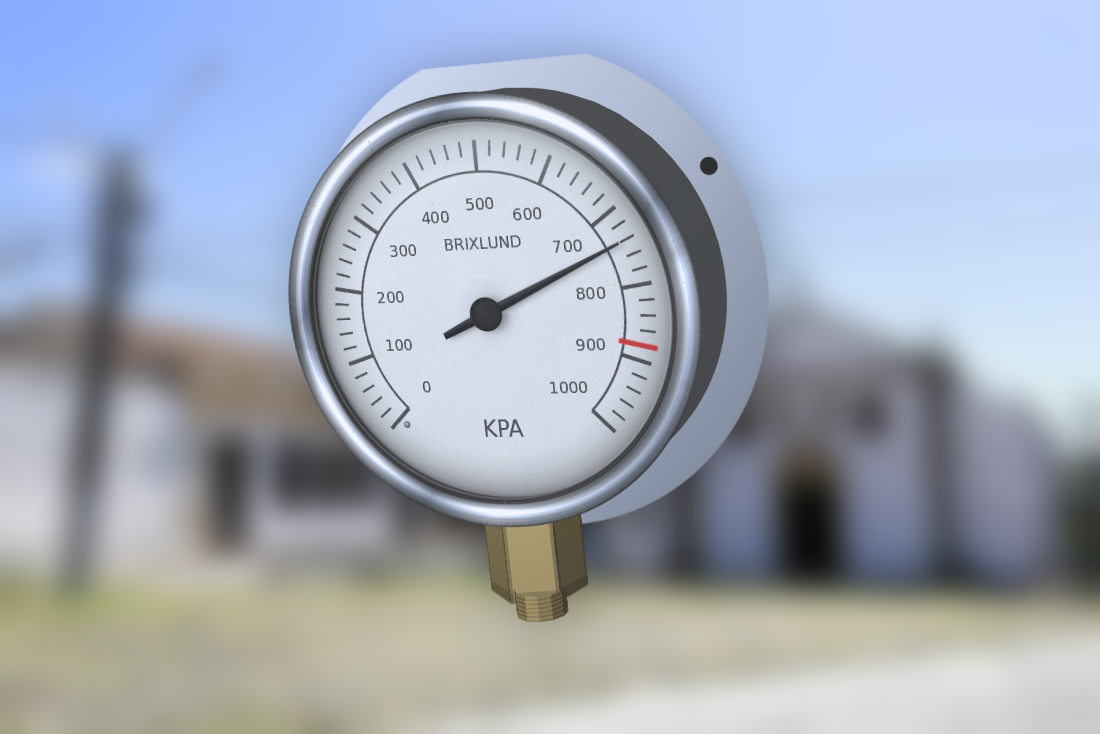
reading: {"value": 740, "unit": "kPa"}
